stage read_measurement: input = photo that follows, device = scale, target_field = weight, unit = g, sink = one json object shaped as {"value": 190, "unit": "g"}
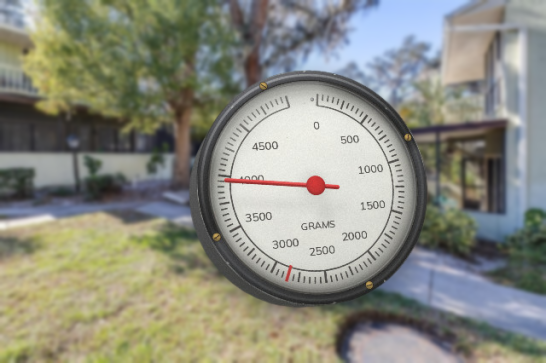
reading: {"value": 3950, "unit": "g"}
